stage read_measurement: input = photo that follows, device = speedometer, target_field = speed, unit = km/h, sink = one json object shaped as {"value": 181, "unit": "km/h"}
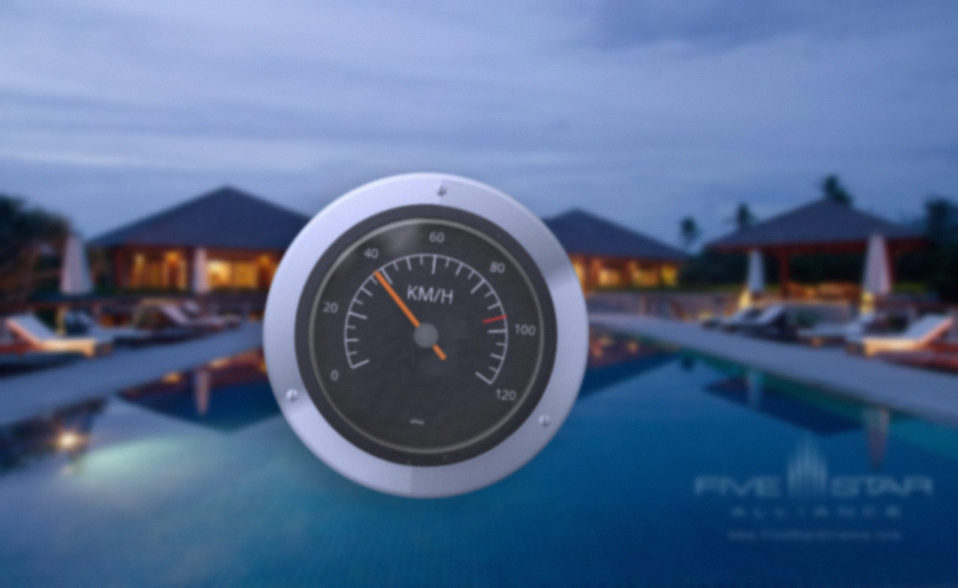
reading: {"value": 37.5, "unit": "km/h"}
